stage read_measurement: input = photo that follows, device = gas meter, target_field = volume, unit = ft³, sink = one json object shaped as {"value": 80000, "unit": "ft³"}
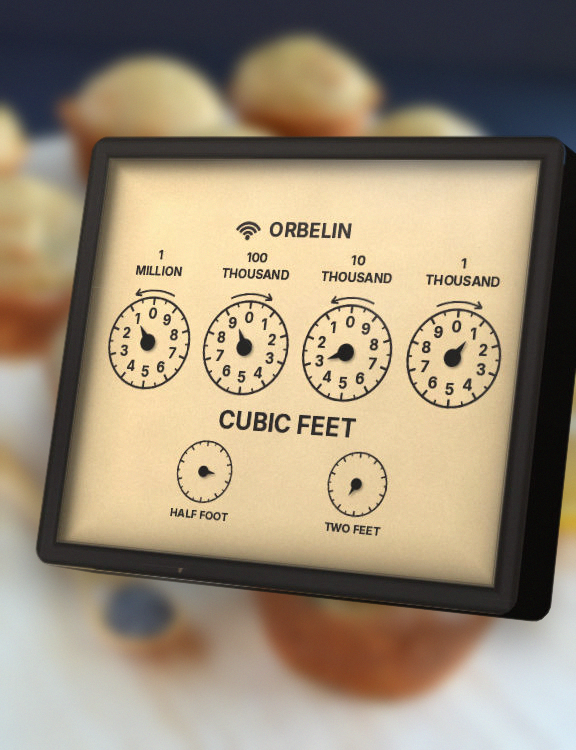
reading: {"value": 93100, "unit": "ft³"}
